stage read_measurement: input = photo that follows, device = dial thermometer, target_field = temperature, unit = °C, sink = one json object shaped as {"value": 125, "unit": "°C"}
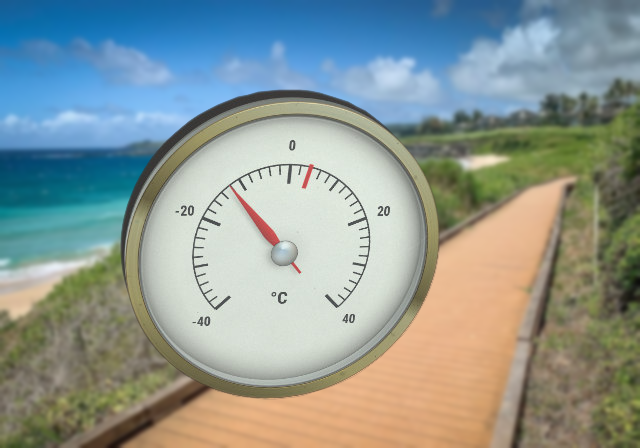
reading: {"value": -12, "unit": "°C"}
